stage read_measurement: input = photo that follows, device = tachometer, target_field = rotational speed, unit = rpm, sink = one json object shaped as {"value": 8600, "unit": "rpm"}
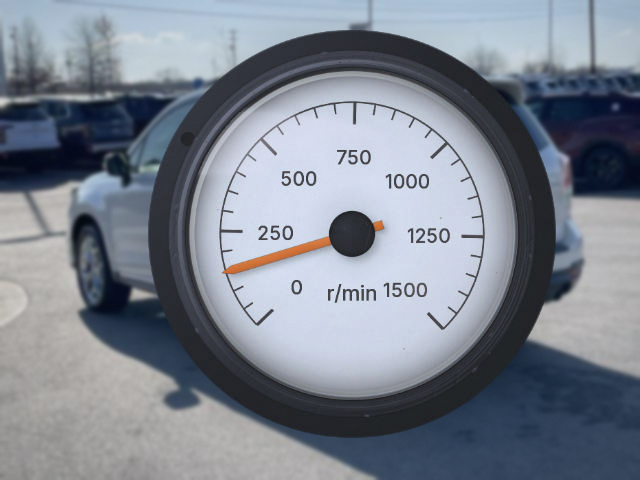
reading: {"value": 150, "unit": "rpm"}
